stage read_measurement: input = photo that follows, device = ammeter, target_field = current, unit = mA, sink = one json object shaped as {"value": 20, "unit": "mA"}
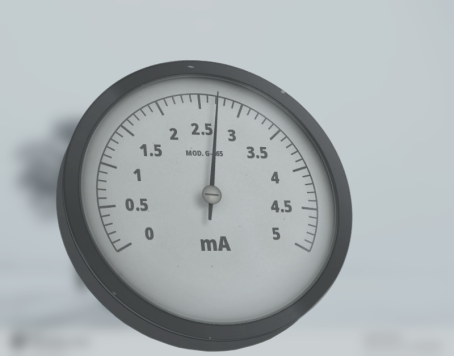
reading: {"value": 2.7, "unit": "mA"}
